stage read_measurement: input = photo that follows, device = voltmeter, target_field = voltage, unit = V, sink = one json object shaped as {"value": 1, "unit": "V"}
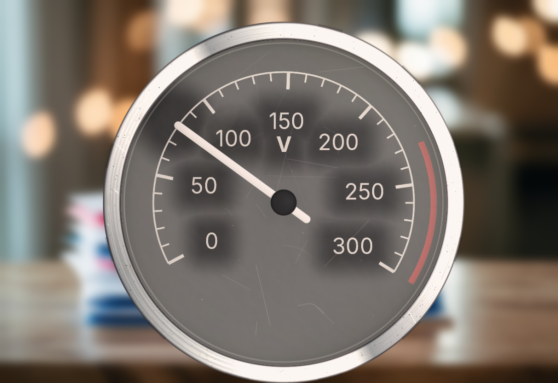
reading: {"value": 80, "unit": "V"}
